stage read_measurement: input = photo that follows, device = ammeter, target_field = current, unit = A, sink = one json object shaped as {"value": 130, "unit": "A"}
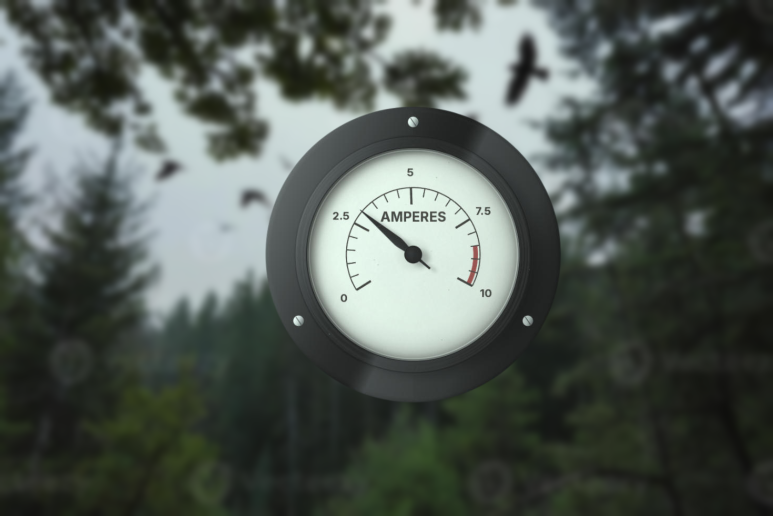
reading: {"value": 3, "unit": "A"}
